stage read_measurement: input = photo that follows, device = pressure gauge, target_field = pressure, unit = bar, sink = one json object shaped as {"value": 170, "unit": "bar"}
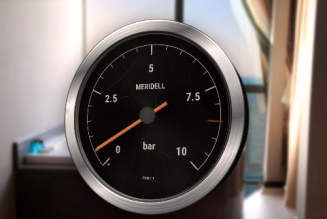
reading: {"value": 0.5, "unit": "bar"}
